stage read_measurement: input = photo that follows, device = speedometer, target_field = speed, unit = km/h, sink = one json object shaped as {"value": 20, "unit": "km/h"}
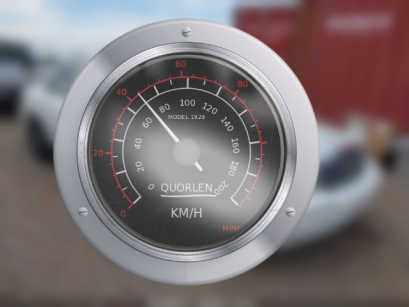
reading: {"value": 70, "unit": "km/h"}
